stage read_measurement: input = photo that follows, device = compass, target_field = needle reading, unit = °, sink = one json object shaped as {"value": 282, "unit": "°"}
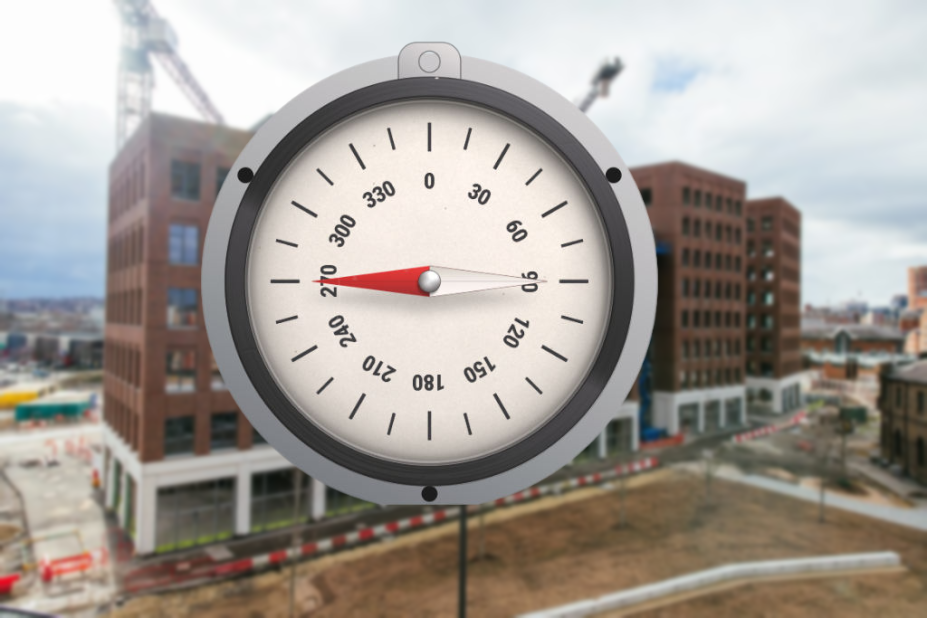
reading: {"value": 270, "unit": "°"}
